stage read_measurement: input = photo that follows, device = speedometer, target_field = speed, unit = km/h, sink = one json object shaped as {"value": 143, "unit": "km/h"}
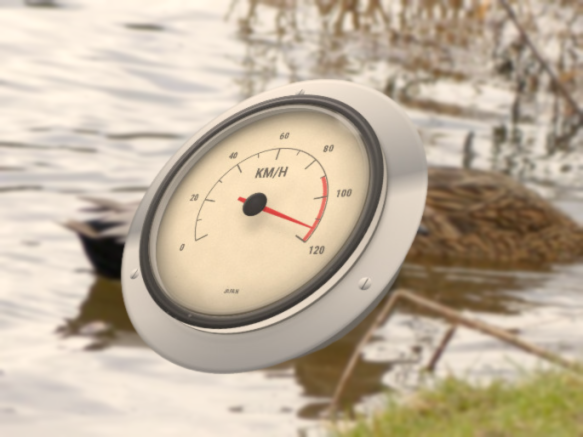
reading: {"value": 115, "unit": "km/h"}
